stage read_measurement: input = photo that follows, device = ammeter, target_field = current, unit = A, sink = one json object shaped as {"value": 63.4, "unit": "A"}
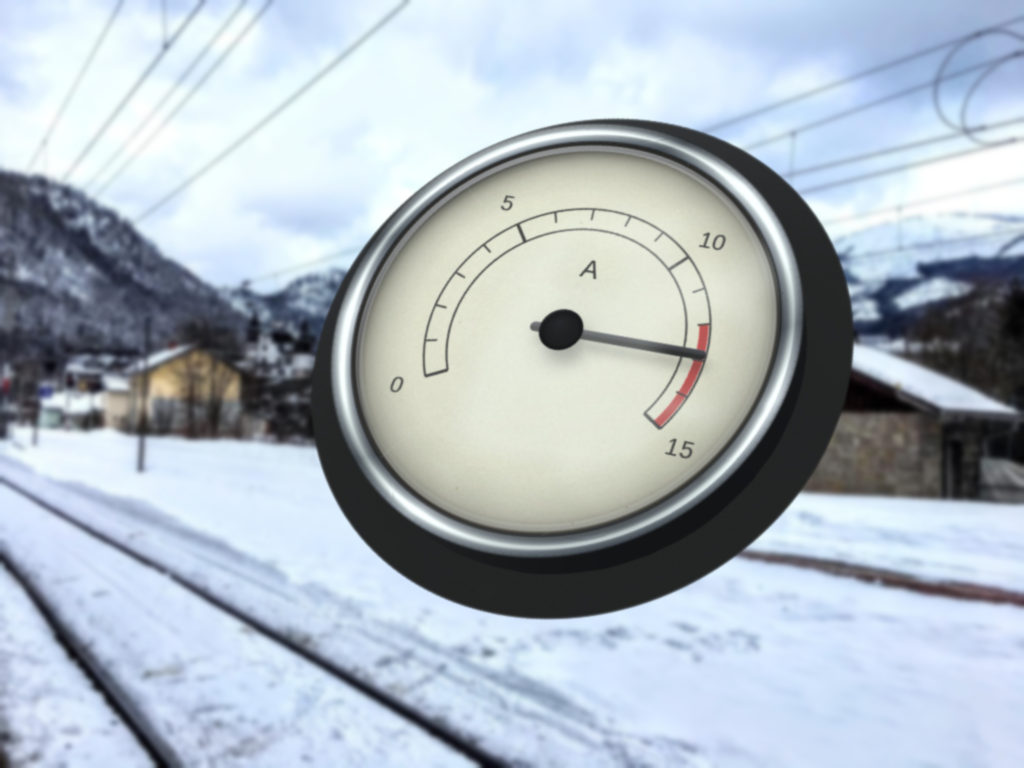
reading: {"value": 13, "unit": "A"}
